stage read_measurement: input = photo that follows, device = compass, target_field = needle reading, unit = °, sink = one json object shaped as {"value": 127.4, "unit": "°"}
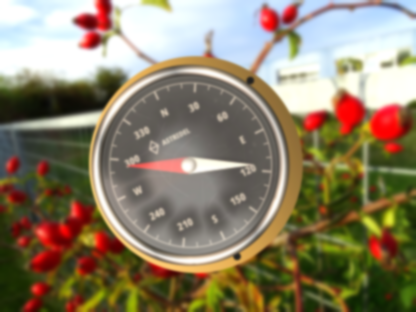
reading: {"value": 295, "unit": "°"}
